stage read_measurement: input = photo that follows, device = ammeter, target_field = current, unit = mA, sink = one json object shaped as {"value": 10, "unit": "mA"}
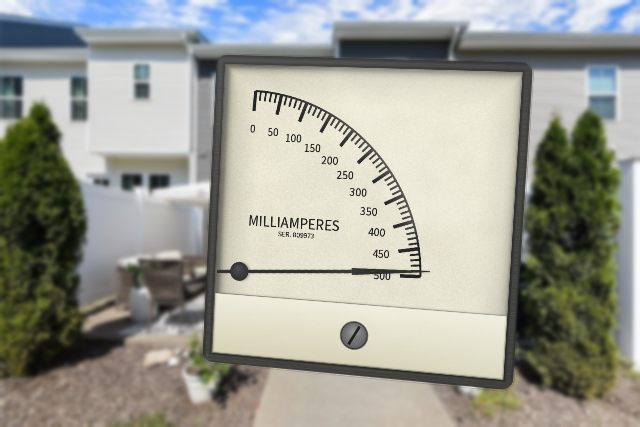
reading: {"value": 490, "unit": "mA"}
